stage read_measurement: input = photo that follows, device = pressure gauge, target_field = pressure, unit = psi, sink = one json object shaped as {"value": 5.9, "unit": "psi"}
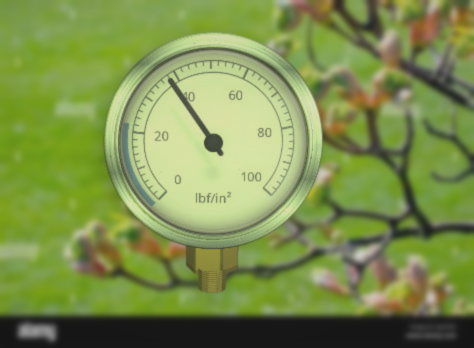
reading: {"value": 38, "unit": "psi"}
